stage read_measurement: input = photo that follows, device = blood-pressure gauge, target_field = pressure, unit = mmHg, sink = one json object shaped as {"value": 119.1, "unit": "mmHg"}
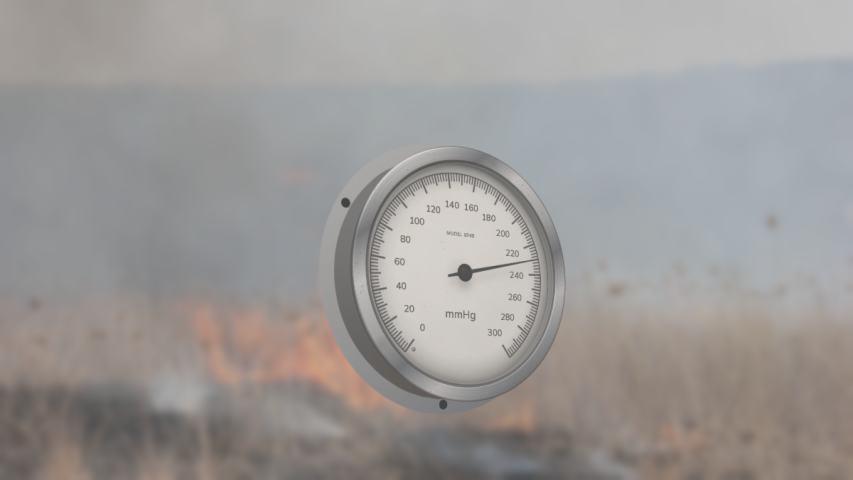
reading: {"value": 230, "unit": "mmHg"}
